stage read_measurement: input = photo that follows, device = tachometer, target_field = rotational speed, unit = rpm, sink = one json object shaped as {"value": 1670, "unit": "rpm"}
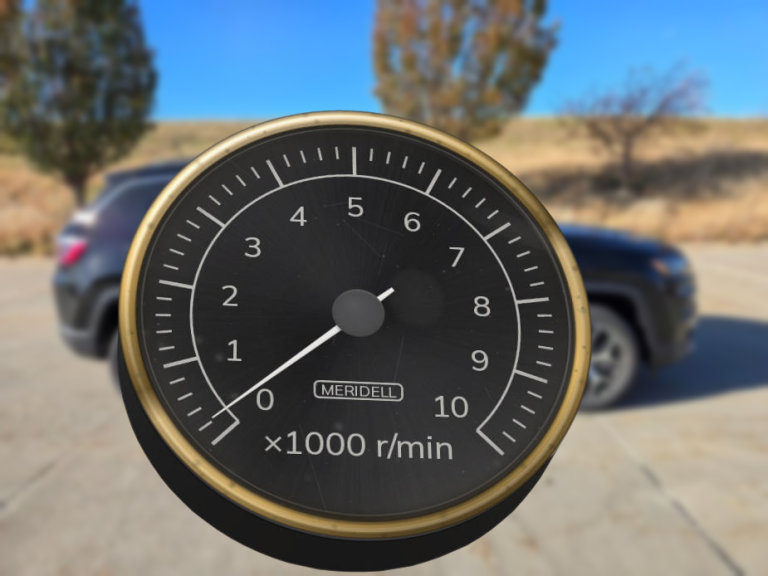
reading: {"value": 200, "unit": "rpm"}
